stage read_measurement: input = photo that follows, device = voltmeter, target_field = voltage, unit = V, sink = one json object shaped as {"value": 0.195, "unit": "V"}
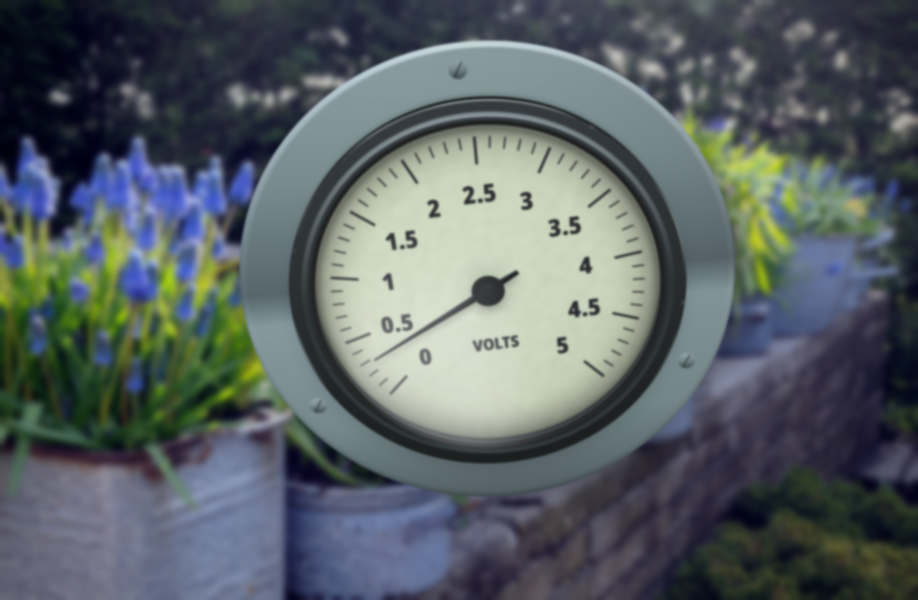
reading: {"value": 0.3, "unit": "V"}
